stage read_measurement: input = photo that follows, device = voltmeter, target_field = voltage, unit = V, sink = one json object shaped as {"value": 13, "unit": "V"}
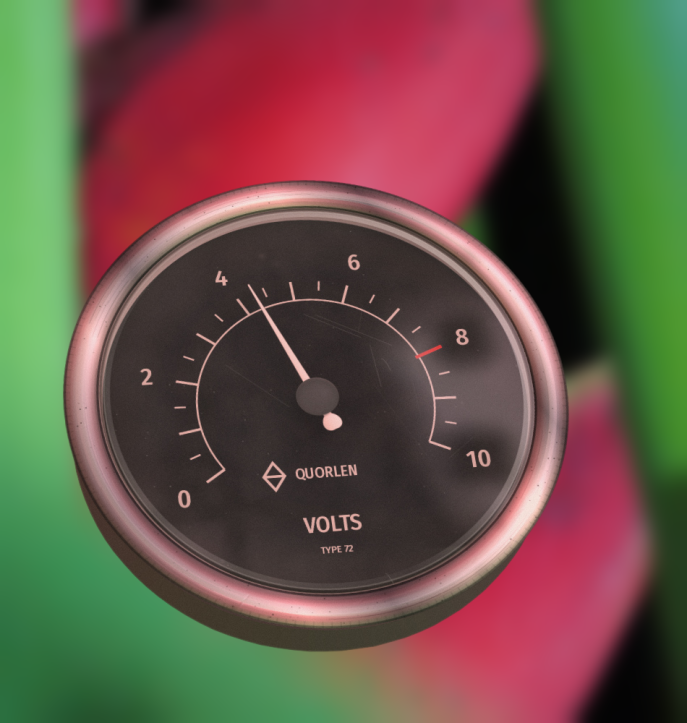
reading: {"value": 4.25, "unit": "V"}
